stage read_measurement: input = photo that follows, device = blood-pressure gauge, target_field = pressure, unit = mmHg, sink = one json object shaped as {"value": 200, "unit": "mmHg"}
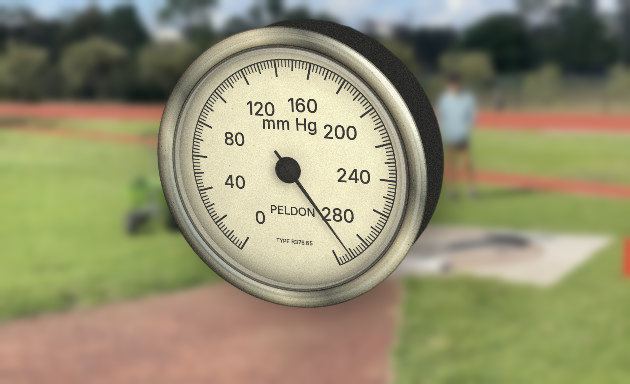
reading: {"value": 290, "unit": "mmHg"}
